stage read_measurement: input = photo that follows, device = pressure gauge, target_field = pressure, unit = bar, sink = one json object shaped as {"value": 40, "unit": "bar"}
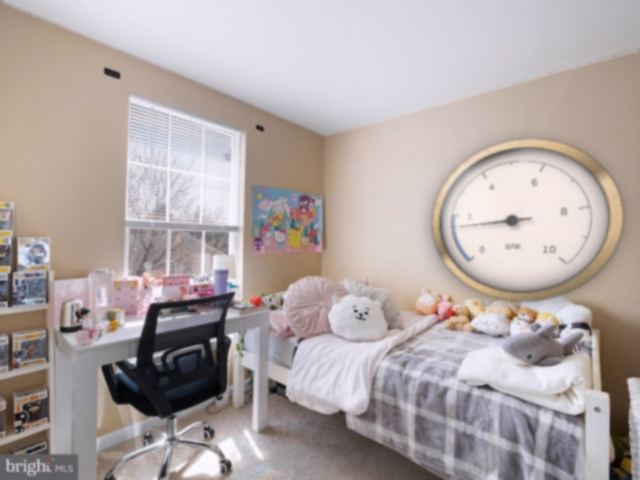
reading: {"value": 1.5, "unit": "bar"}
